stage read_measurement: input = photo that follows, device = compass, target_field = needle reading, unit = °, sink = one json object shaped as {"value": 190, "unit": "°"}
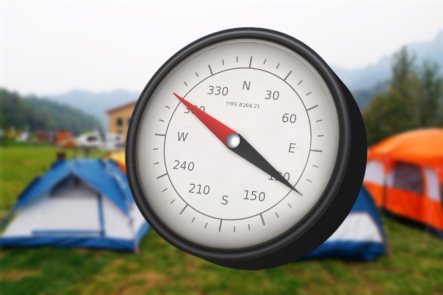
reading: {"value": 300, "unit": "°"}
